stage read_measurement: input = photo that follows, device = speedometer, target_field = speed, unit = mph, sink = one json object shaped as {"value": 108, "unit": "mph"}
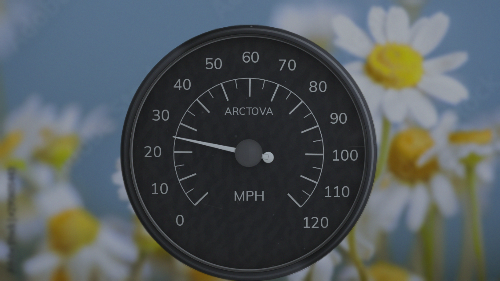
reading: {"value": 25, "unit": "mph"}
